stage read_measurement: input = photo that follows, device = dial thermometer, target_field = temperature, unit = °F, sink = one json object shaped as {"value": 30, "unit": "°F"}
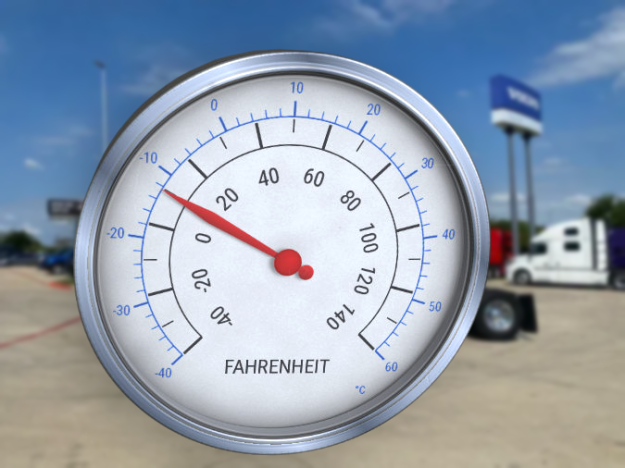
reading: {"value": 10, "unit": "°F"}
